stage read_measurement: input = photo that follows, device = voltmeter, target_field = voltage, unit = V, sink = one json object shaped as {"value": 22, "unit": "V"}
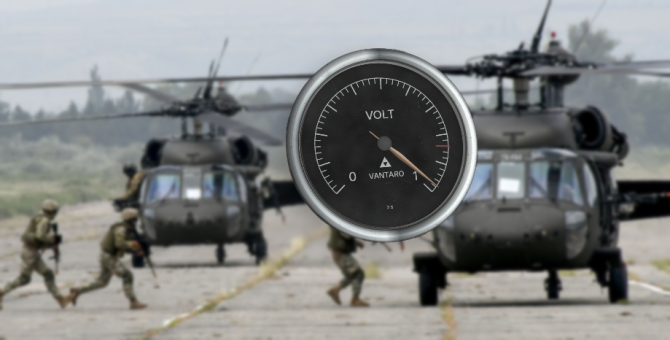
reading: {"value": 0.98, "unit": "V"}
